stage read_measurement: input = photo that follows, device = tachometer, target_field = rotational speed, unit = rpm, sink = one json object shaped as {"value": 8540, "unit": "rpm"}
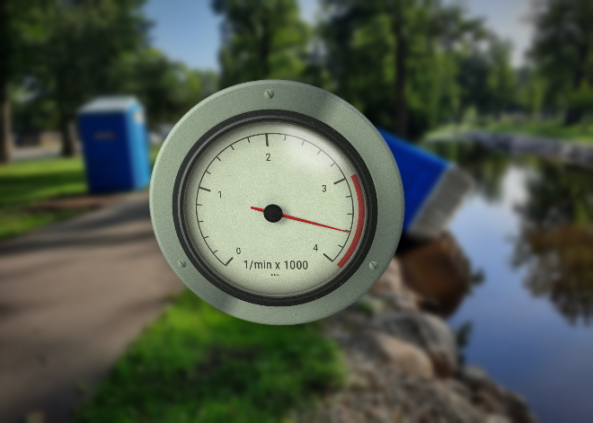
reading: {"value": 3600, "unit": "rpm"}
